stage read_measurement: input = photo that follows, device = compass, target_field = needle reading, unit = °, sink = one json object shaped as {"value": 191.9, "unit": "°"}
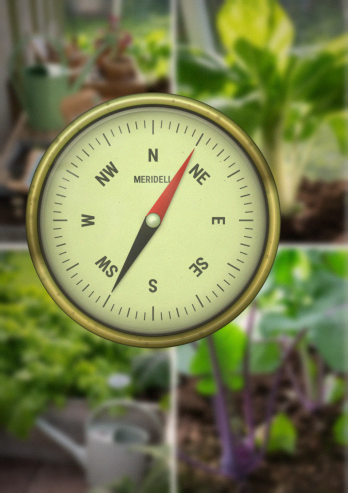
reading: {"value": 30, "unit": "°"}
